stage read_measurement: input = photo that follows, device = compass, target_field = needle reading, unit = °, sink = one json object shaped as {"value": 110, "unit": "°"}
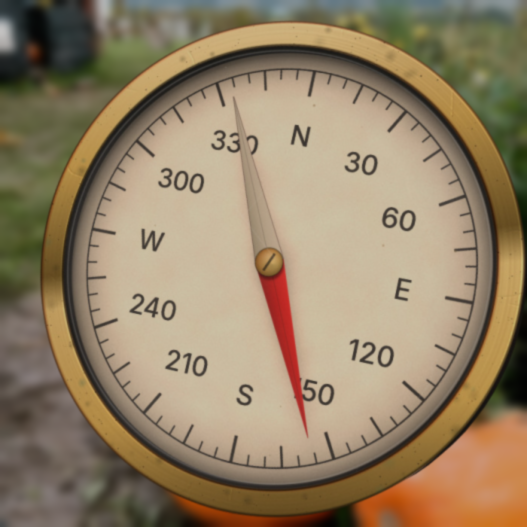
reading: {"value": 155, "unit": "°"}
